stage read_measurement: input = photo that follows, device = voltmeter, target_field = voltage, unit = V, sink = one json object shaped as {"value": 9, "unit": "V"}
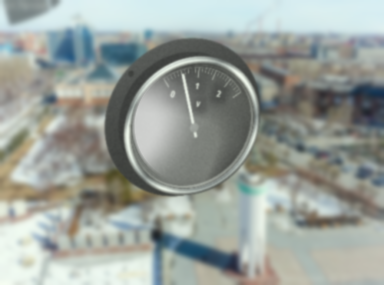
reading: {"value": 0.5, "unit": "V"}
